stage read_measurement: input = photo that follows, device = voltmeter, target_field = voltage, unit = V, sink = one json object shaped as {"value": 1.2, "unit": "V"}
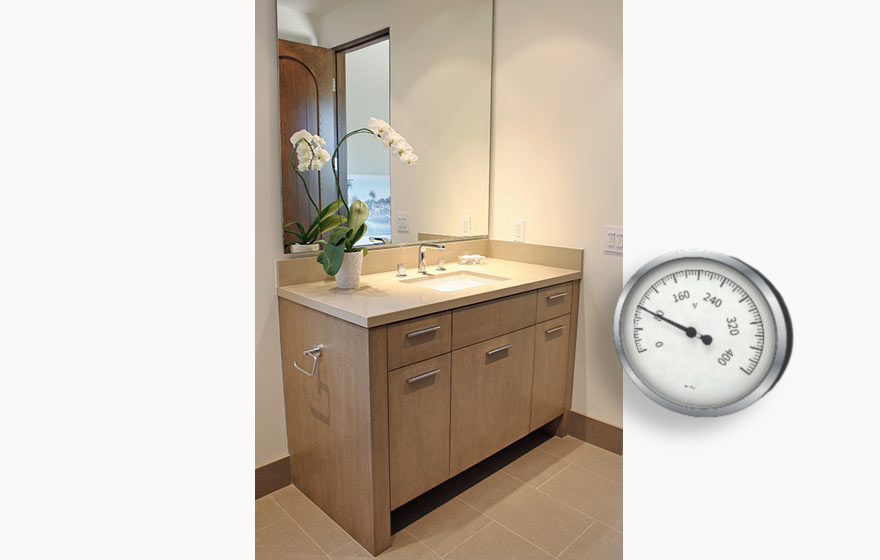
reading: {"value": 80, "unit": "V"}
